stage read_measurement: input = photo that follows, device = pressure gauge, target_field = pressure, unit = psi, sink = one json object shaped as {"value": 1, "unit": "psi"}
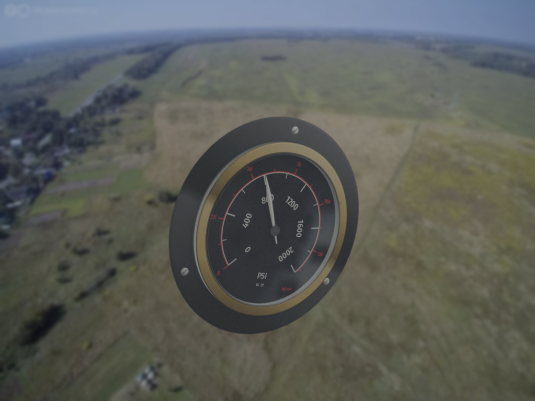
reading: {"value": 800, "unit": "psi"}
